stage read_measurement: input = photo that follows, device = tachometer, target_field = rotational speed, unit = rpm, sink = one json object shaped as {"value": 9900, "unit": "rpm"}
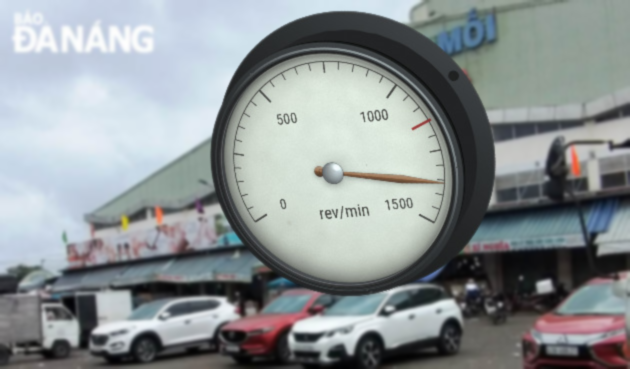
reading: {"value": 1350, "unit": "rpm"}
